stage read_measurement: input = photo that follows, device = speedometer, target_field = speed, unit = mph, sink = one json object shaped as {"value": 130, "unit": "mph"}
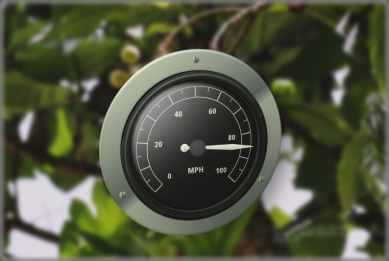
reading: {"value": 85, "unit": "mph"}
